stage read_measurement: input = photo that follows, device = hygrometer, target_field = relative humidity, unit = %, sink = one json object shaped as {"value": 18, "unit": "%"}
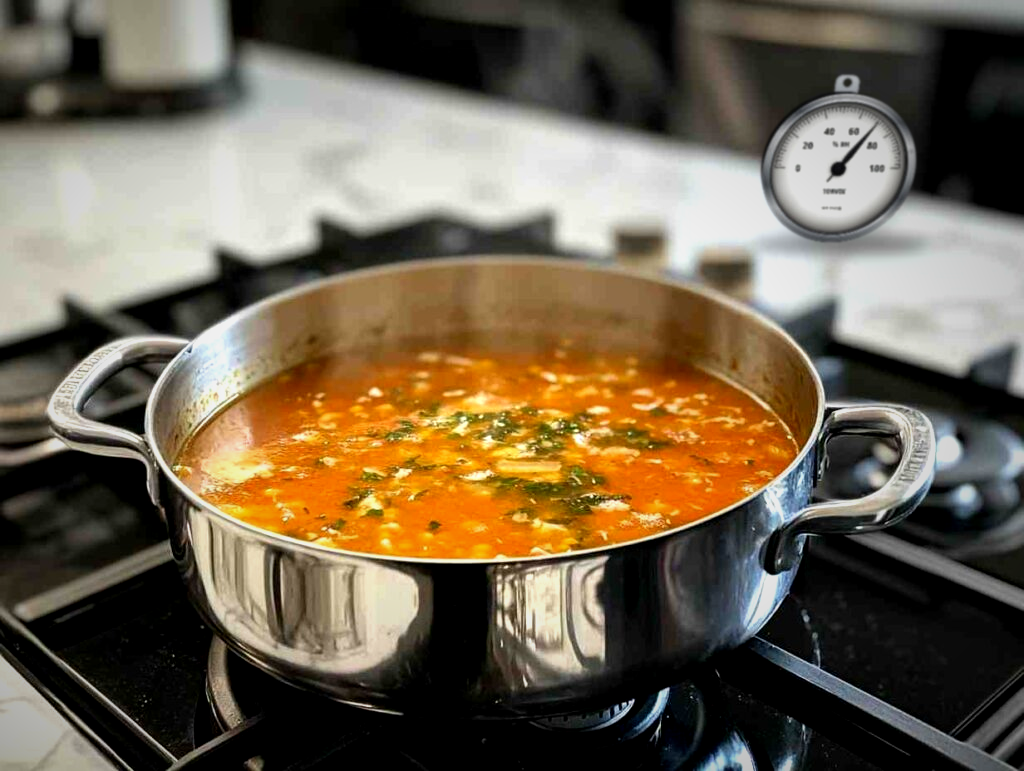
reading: {"value": 70, "unit": "%"}
